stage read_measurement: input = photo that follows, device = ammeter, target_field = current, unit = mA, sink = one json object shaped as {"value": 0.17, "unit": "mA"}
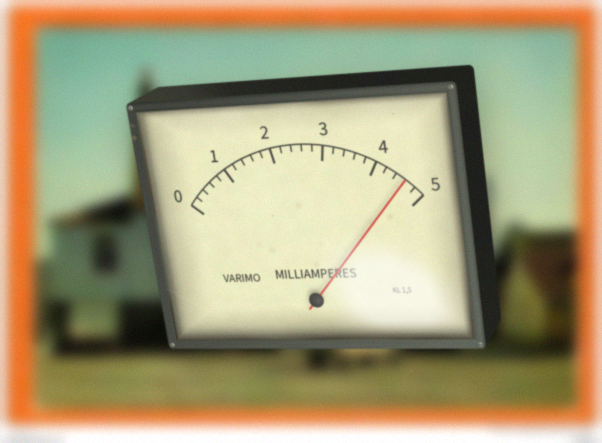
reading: {"value": 4.6, "unit": "mA"}
